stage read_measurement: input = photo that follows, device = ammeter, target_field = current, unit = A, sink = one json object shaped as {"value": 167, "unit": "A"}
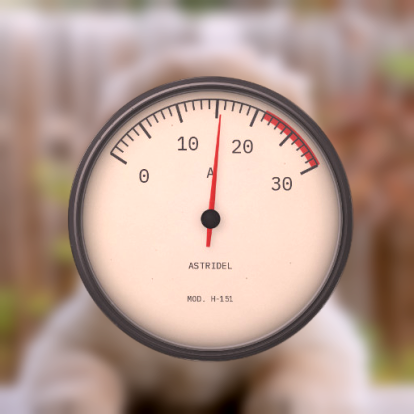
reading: {"value": 15.5, "unit": "A"}
